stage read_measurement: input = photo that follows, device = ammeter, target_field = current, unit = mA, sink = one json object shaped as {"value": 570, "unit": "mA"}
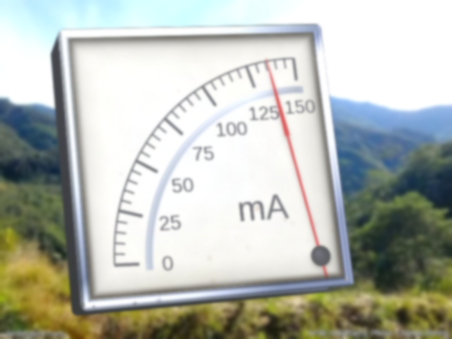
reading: {"value": 135, "unit": "mA"}
